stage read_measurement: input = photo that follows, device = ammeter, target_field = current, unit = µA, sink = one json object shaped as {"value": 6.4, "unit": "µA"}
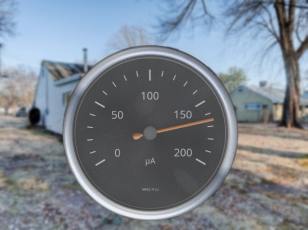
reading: {"value": 165, "unit": "µA"}
